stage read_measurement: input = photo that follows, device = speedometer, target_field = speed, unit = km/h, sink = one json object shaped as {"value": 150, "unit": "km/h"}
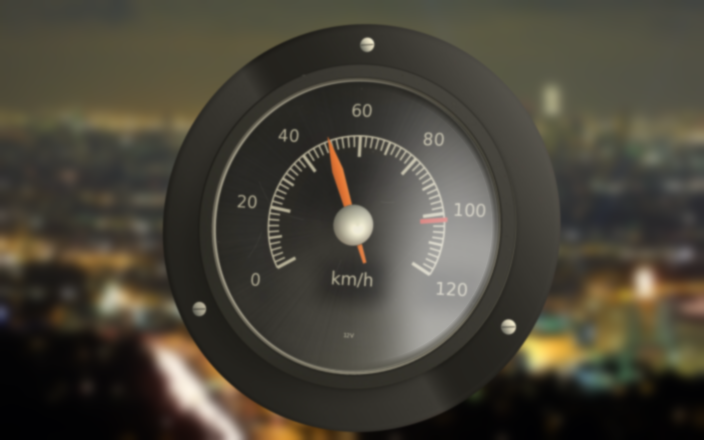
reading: {"value": 50, "unit": "km/h"}
